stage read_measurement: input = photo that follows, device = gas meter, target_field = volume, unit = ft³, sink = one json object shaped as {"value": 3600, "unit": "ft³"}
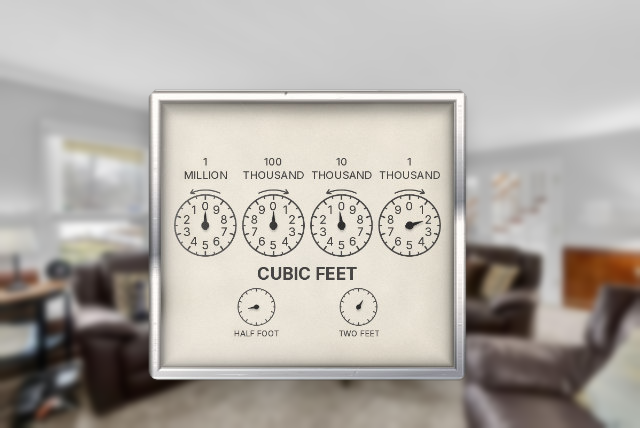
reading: {"value": 200, "unit": "ft³"}
